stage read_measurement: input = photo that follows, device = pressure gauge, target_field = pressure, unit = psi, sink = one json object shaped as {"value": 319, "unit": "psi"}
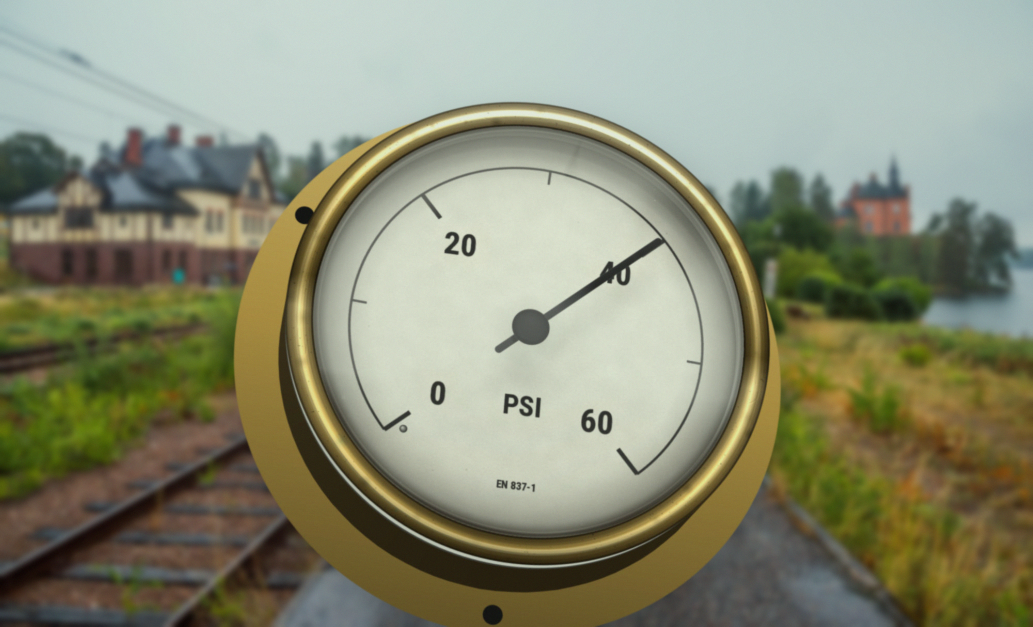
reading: {"value": 40, "unit": "psi"}
